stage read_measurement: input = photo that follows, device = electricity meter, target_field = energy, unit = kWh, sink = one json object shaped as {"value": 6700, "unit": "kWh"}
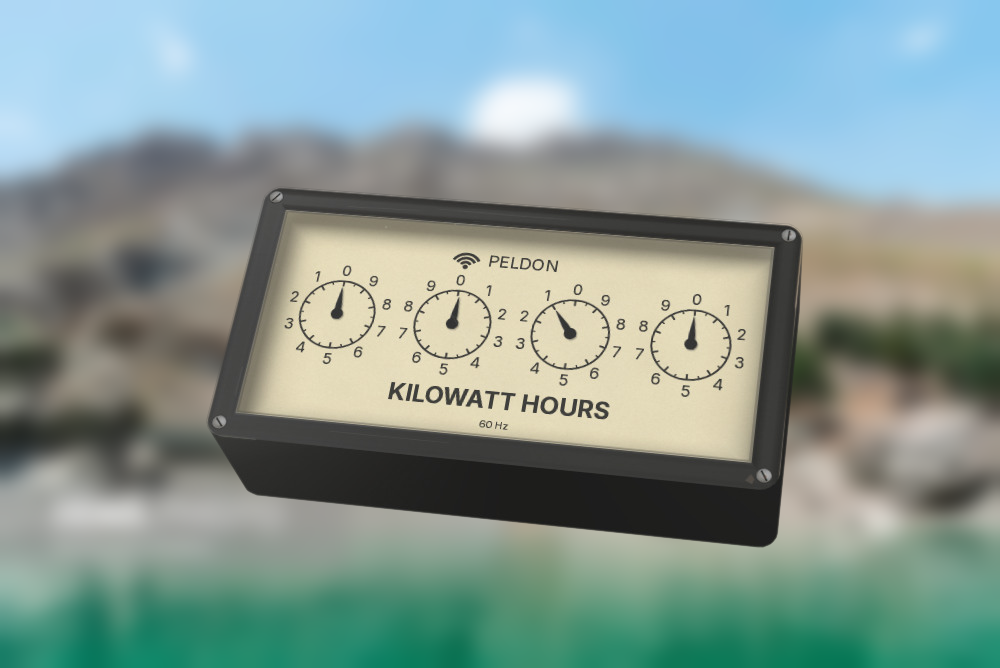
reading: {"value": 10, "unit": "kWh"}
